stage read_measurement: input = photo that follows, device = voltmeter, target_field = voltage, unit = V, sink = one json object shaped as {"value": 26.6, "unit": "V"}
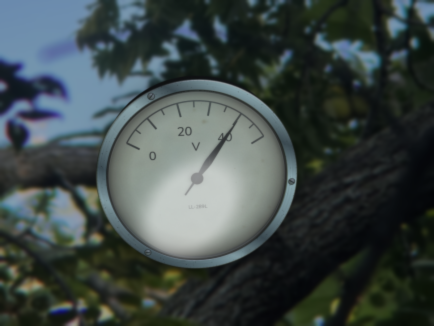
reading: {"value": 40, "unit": "V"}
